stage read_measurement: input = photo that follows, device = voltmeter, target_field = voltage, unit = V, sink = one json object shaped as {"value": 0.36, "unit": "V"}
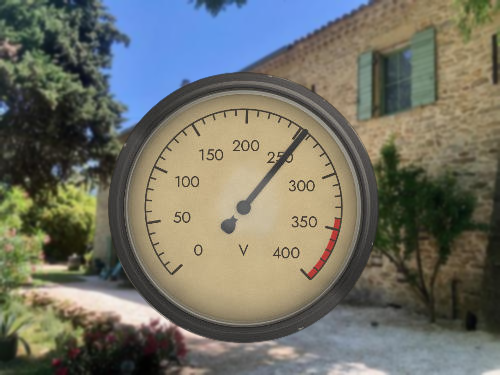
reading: {"value": 255, "unit": "V"}
